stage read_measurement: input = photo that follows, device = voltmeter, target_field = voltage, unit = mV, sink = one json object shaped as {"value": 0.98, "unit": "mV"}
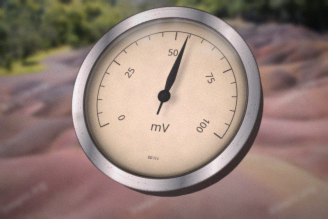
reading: {"value": 55, "unit": "mV"}
